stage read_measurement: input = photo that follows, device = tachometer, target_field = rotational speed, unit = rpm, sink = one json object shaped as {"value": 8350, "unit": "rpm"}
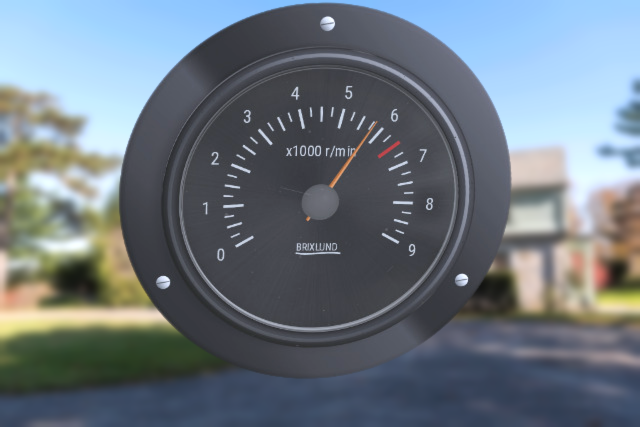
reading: {"value": 5750, "unit": "rpm"}
